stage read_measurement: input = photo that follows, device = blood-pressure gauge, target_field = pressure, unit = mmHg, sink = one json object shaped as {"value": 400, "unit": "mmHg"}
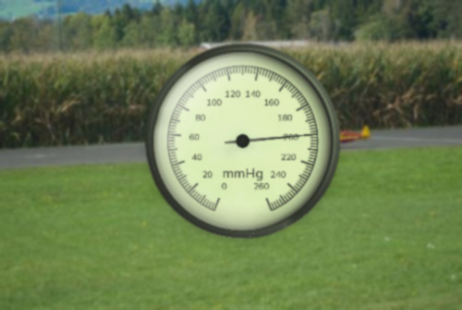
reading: {"value": 200, "unit": "mmHg"}
